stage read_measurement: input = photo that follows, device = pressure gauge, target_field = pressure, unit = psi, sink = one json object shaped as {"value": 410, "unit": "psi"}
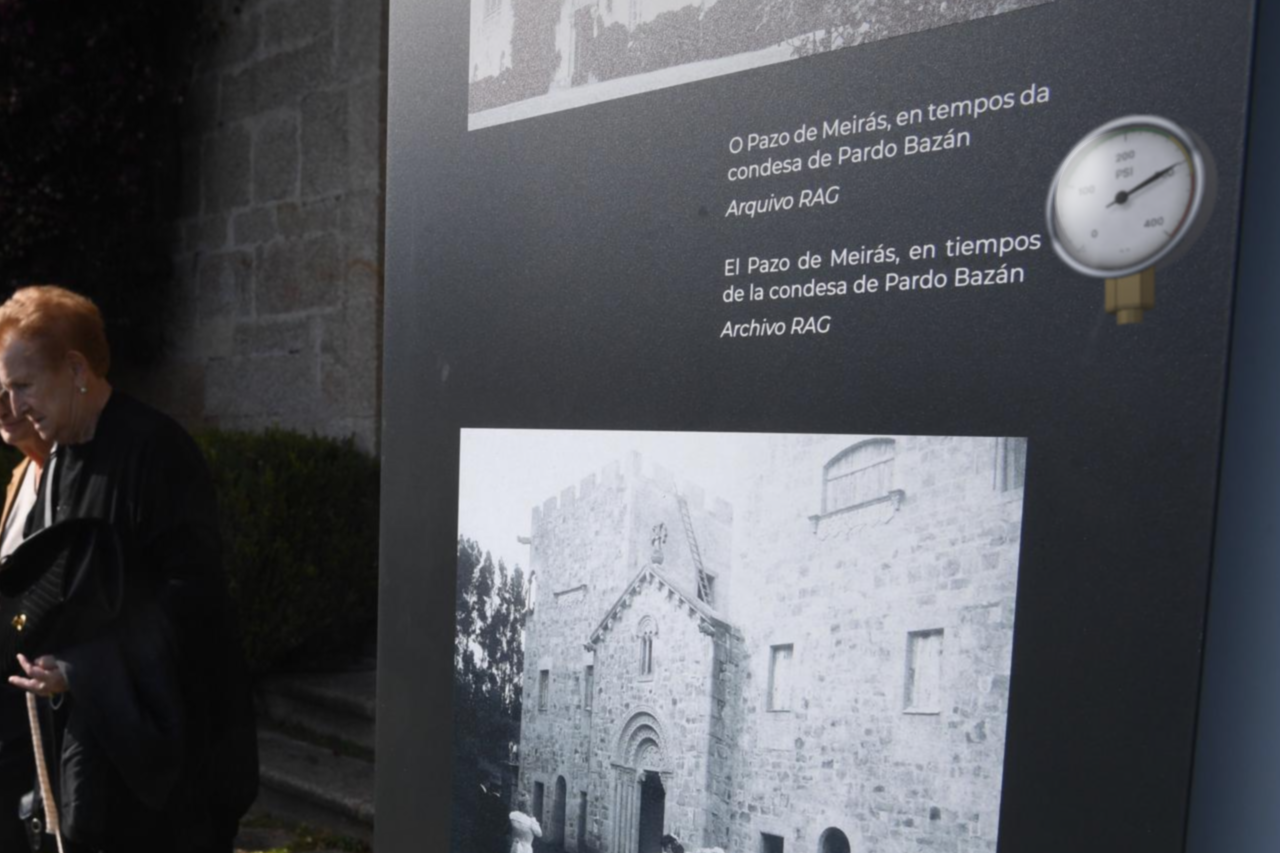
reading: {"value": 300, "unit": "psi"}
